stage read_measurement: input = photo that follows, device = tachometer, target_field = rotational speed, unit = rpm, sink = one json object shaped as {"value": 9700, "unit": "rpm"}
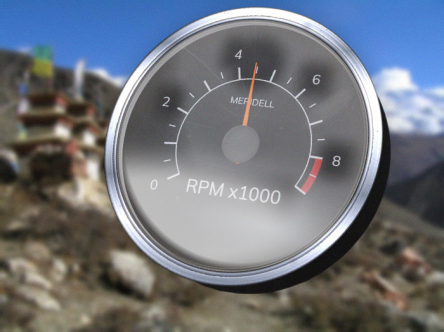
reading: {"value": 4500, "unit": "rpm"}
